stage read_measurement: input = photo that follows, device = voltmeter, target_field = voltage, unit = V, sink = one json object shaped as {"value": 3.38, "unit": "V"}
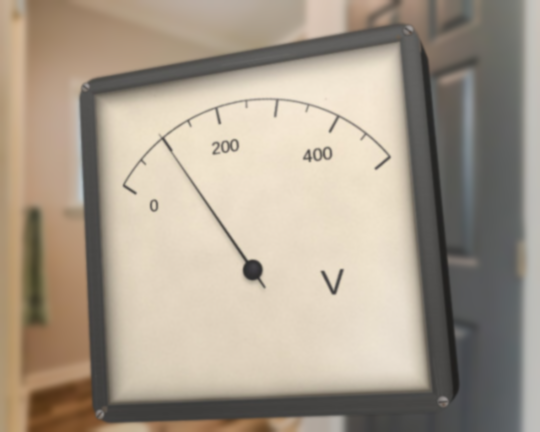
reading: {"value": 100, "unit": "V"}
